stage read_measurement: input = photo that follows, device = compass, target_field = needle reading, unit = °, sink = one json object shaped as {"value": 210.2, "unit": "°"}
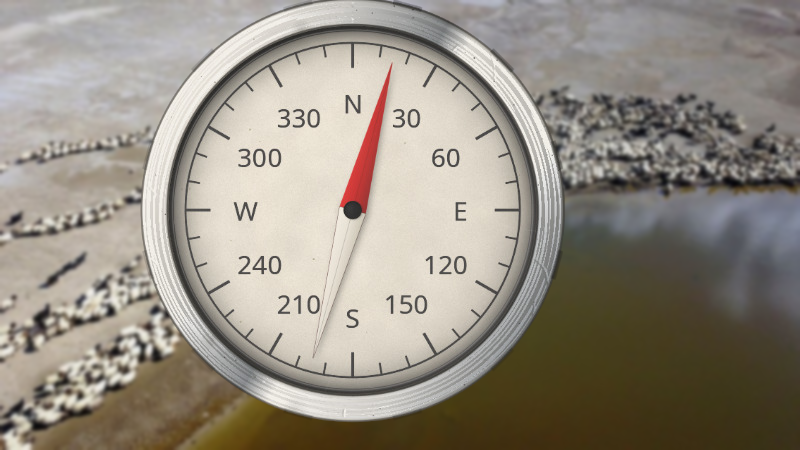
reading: {"value": 15, "unit": "°"}
